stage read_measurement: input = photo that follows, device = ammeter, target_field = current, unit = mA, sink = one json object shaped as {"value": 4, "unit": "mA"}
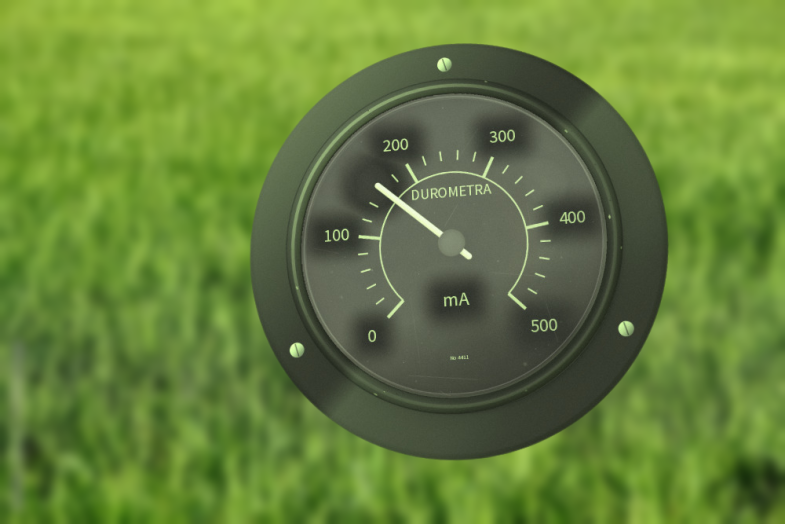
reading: {"value": 160, "unit": "mA"}
